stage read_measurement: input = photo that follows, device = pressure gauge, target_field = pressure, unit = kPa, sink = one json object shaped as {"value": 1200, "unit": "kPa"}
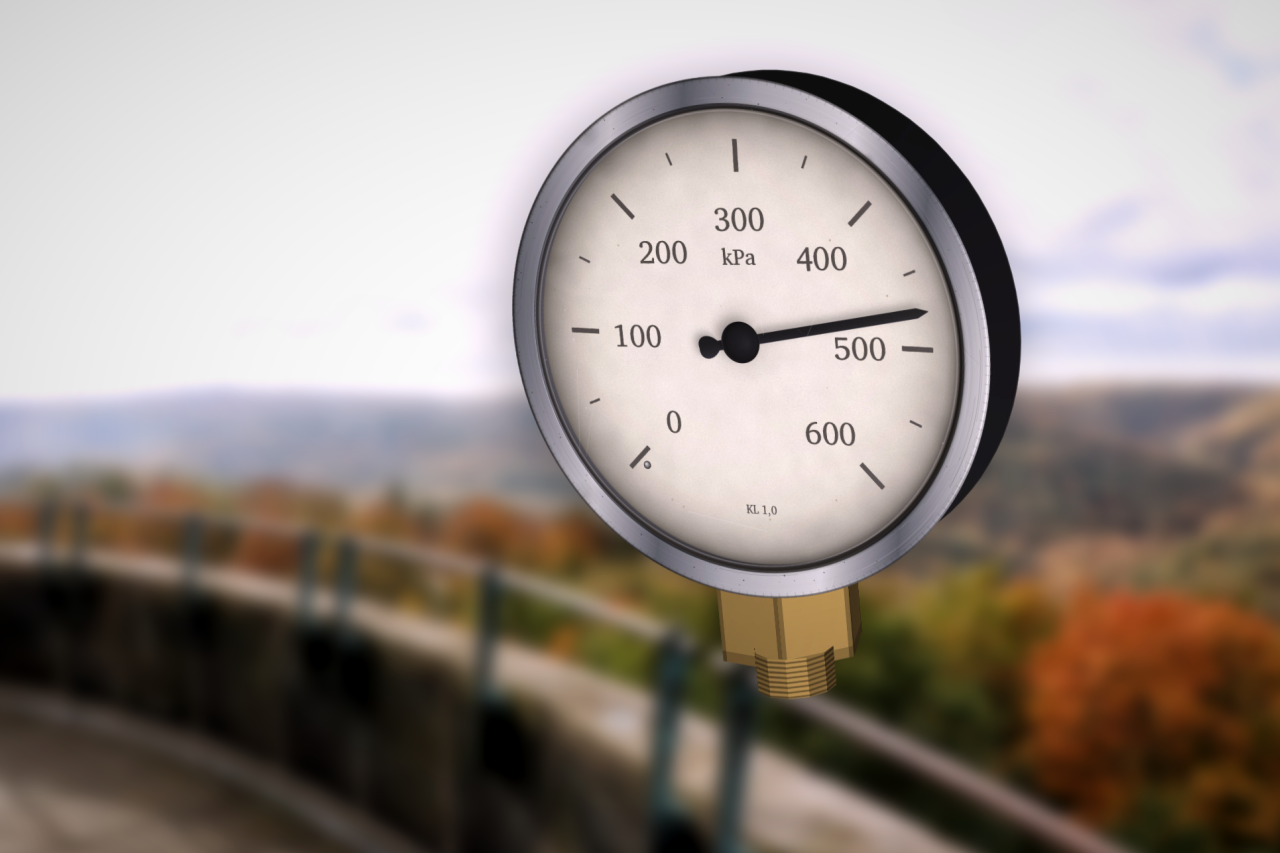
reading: {"value": 475, "unit": "kPa"}
